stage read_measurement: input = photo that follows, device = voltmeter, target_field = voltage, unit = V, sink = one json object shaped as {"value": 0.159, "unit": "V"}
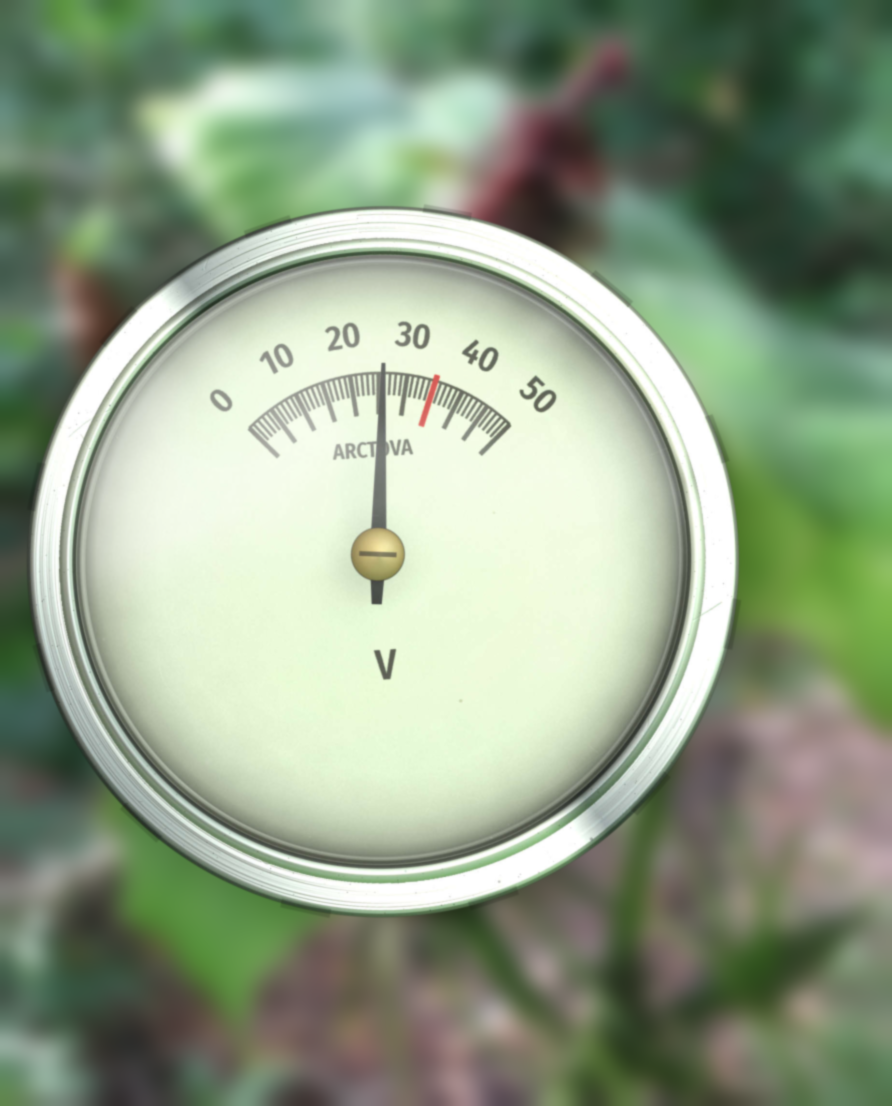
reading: {"value": 26, "unit": "V"}
